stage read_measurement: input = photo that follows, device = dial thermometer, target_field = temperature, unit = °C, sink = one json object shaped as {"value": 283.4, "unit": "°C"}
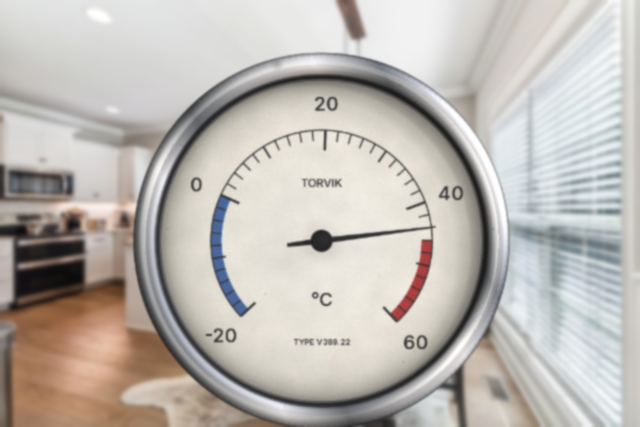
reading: {"value": 44, "unit": "°C"}
